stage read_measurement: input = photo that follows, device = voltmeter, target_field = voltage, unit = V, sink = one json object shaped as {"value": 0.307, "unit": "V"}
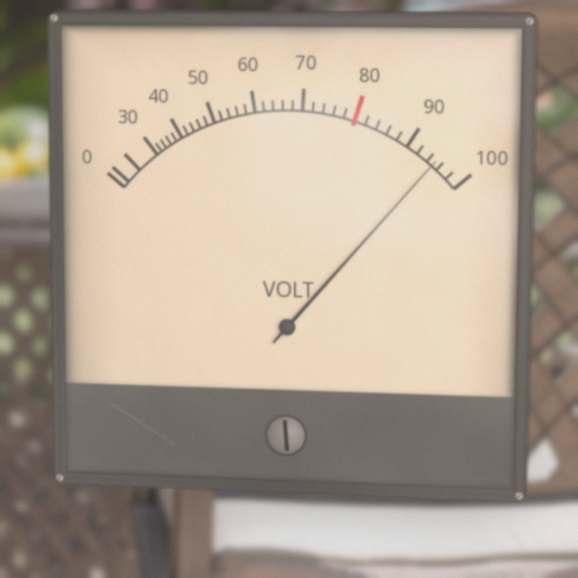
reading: {"value": 95, "unit": "V"}
